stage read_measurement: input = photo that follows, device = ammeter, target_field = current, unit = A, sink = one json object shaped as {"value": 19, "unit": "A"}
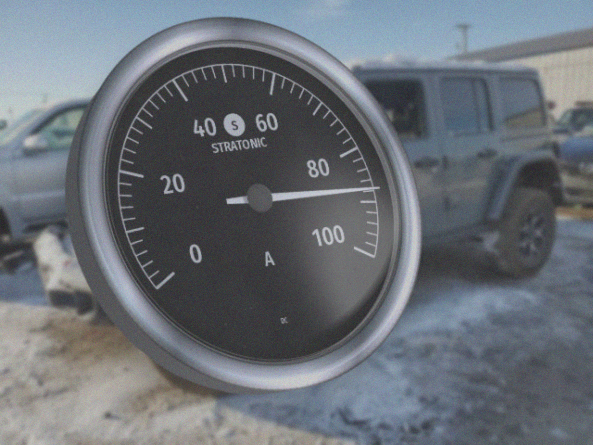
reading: {"value": 88, "unit": "A"}
